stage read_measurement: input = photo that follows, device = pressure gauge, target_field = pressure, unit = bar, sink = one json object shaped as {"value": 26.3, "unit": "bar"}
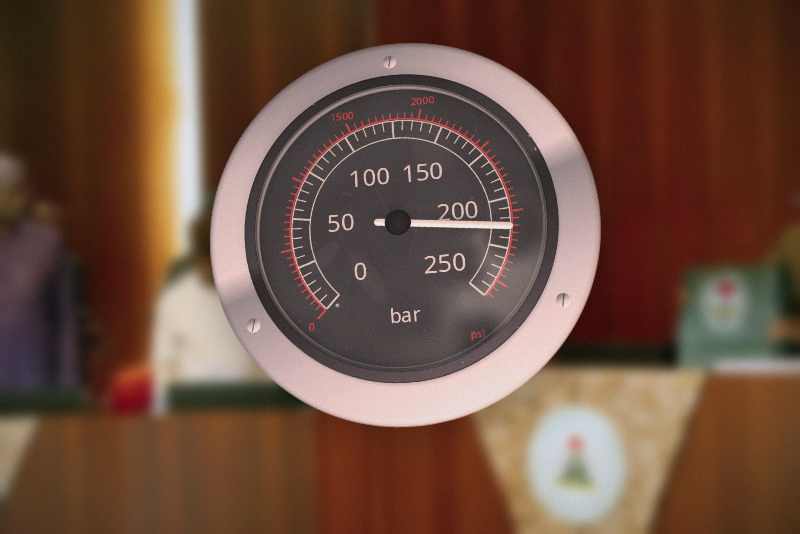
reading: {"value": 215, "unit": "bar"}
